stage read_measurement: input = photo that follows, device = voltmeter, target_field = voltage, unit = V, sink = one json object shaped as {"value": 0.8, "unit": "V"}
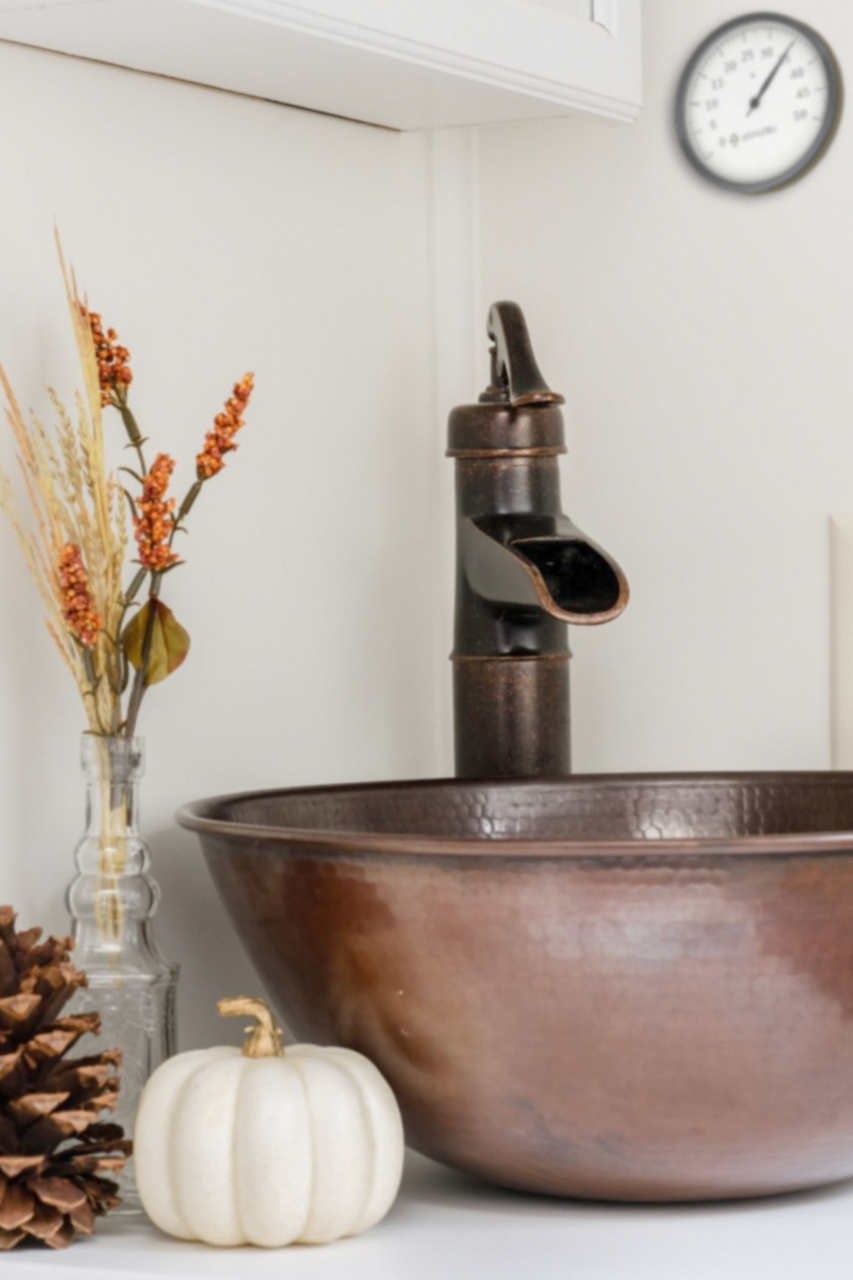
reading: {"value": 35, "unit": "V"}
